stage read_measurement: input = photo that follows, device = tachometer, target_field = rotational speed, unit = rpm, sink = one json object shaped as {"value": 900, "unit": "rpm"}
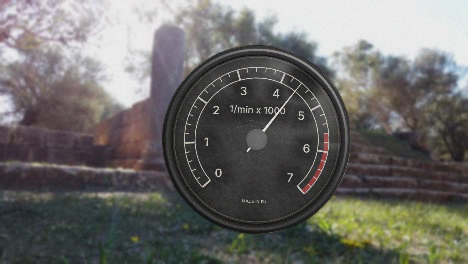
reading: {"value": 4400, "unit": "rpm"}
